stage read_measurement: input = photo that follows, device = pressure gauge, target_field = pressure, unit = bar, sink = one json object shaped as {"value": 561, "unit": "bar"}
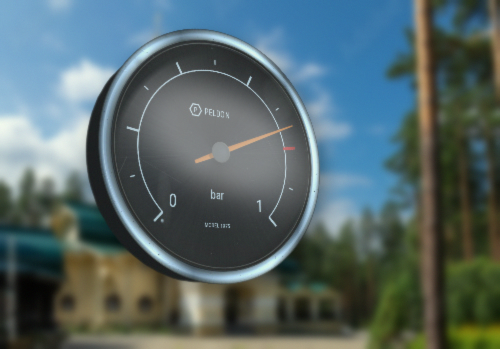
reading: {"value": 0.75, "unit": "bar"}
